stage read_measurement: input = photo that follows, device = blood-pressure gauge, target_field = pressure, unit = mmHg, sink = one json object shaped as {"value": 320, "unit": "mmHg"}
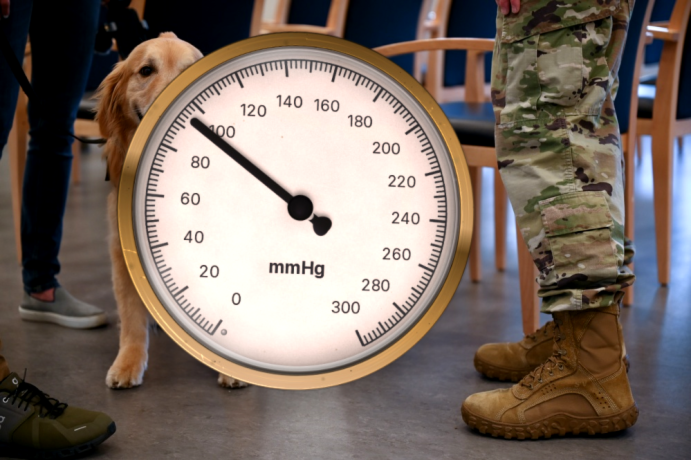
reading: {"value": 94, "unit": "mmHg"}
